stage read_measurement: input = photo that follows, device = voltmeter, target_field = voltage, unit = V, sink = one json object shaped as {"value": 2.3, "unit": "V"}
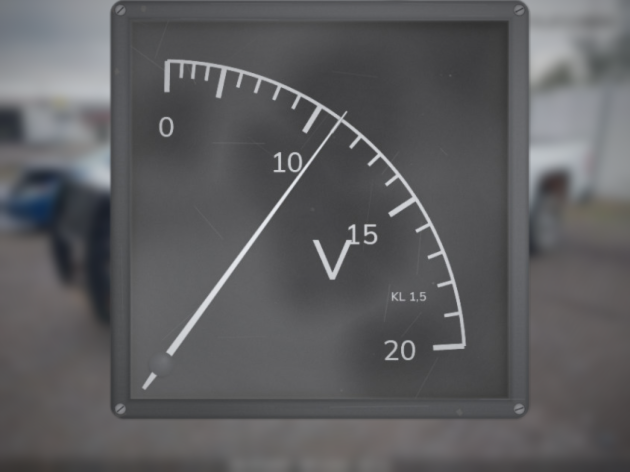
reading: {"value": 11, "unit": "V"}
